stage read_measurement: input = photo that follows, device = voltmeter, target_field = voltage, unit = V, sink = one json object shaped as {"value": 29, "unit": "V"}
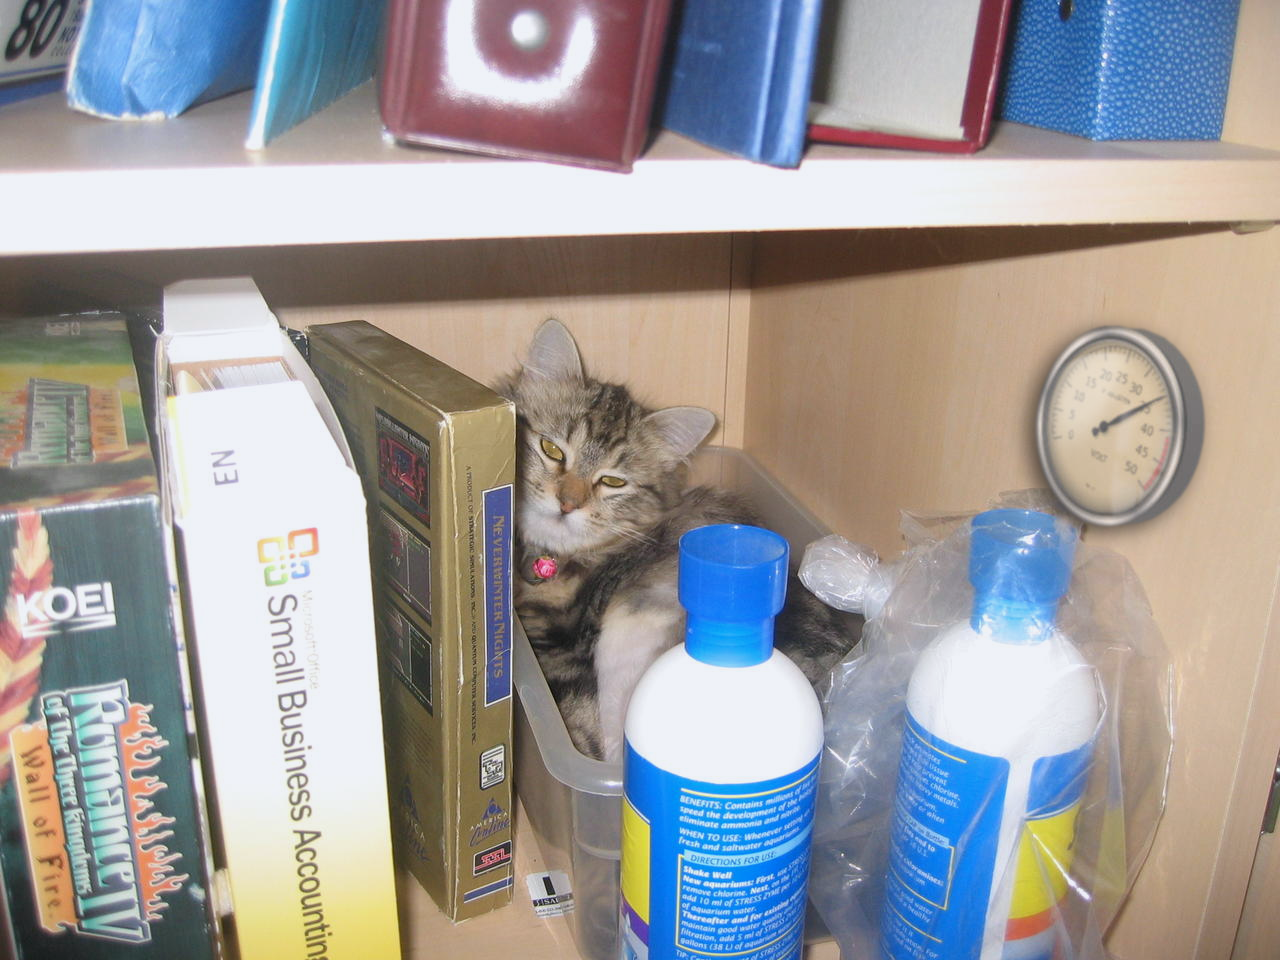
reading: {"value": 35, "unit": "V"}
